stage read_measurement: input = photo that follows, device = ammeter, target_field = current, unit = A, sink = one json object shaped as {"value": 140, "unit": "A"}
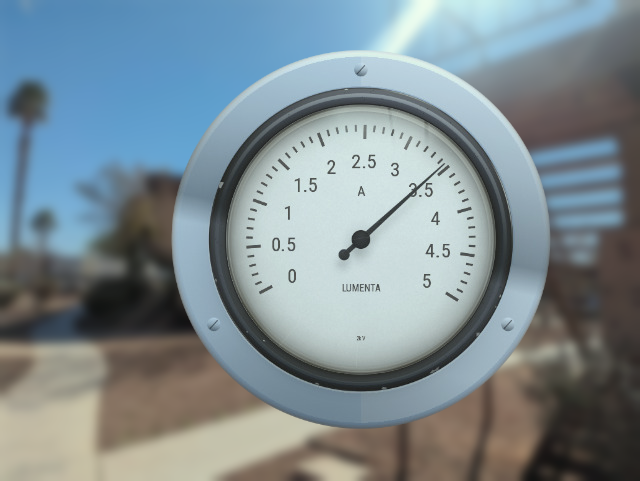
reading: {"value": 3.45, "unit": "A"}
